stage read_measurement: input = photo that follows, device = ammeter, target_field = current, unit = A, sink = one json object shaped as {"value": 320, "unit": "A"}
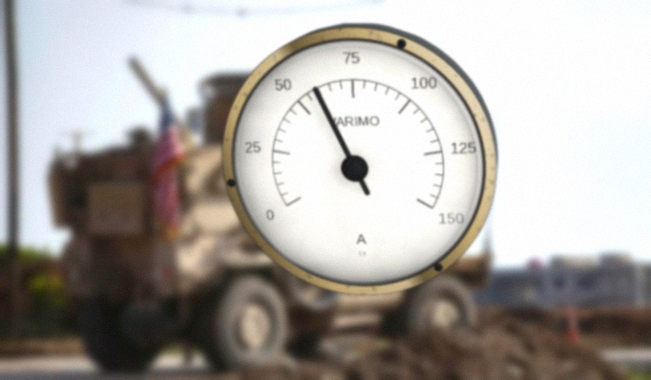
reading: {"value": 60, "unit": "A"}
